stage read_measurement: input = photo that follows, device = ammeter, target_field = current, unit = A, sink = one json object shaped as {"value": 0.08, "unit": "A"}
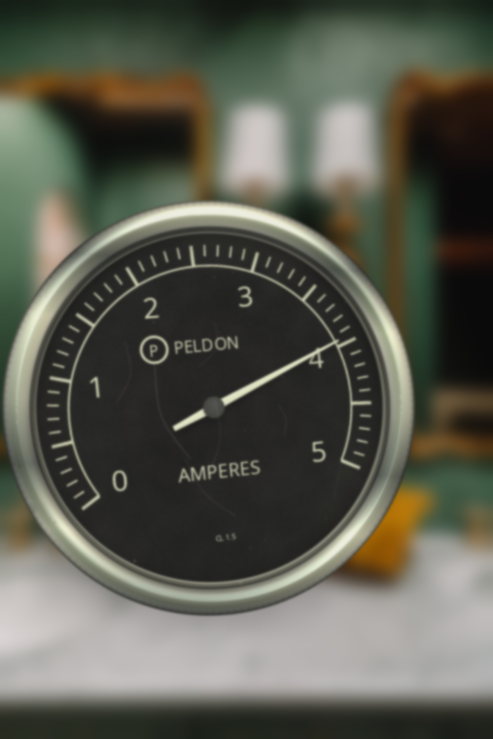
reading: {"value": 3.95, "unit": "A"}
